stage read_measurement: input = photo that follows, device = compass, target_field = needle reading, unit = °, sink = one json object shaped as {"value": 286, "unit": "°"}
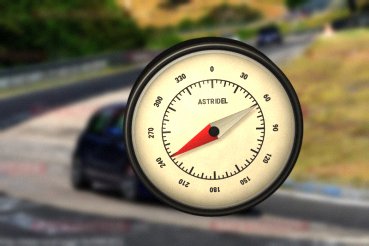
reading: {"value": 240, "unit": "°"}
